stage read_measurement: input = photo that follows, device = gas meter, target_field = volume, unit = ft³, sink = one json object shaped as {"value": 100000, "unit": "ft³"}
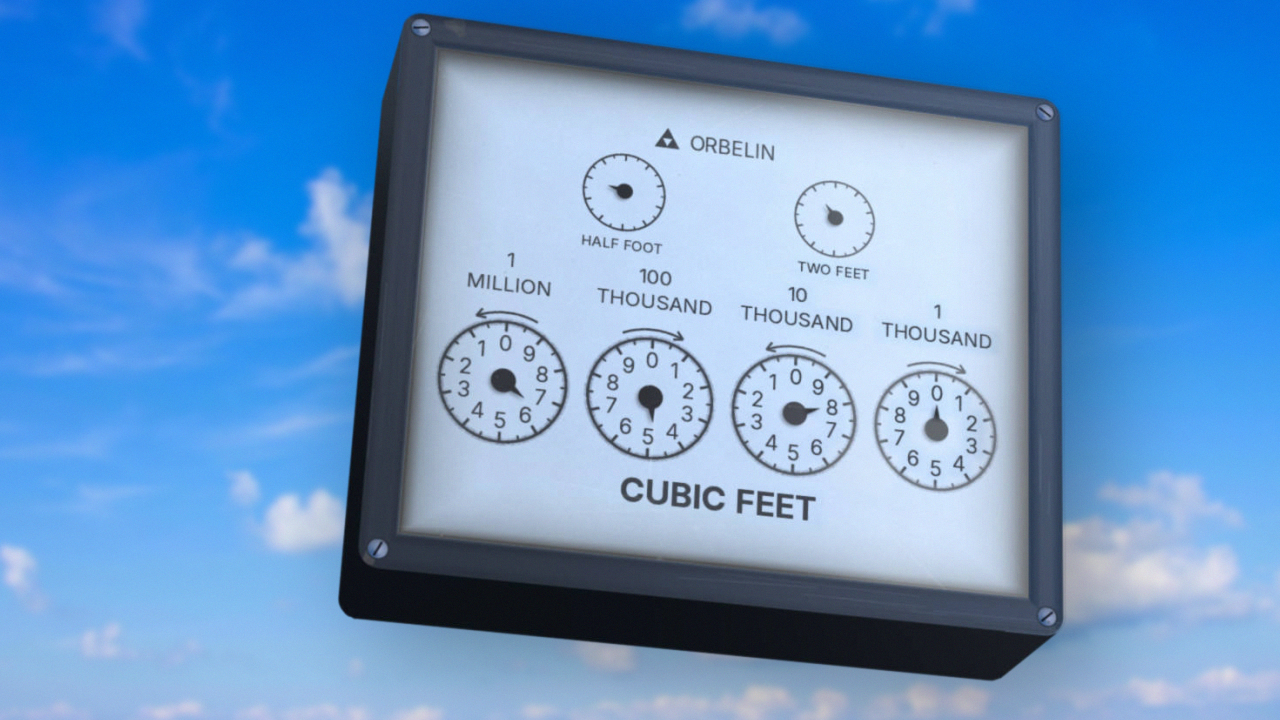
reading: {"value": 648000, "unit": "ft³"}
